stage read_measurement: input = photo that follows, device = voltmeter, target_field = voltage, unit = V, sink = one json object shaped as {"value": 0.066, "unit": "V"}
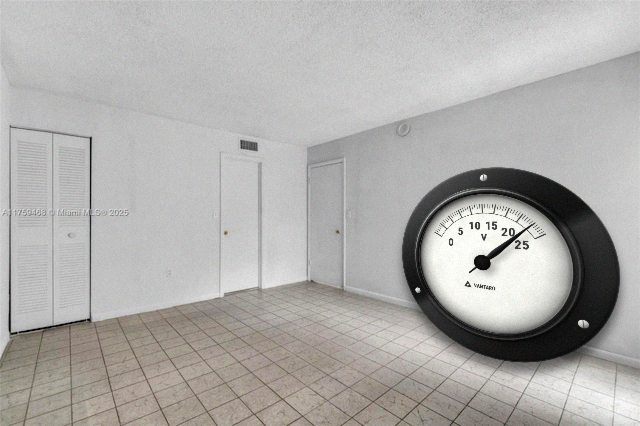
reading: {"value": 22.5, "unit": "V"}
